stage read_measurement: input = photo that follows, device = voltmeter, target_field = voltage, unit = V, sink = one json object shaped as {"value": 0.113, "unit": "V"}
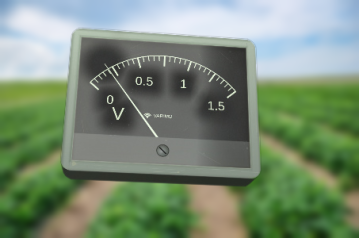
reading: {"value": 0.2, "unit": "V"}
